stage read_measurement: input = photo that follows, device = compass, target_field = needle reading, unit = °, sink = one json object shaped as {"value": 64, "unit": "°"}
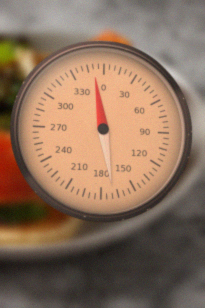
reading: {"value": 350, "unit": "°"}
